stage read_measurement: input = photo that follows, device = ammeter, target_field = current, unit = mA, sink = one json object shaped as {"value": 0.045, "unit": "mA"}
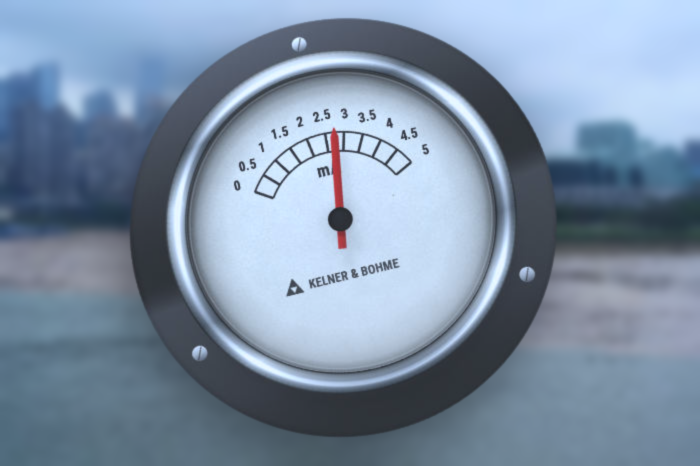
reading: {"value": 2.75, "unit": "mA"}
